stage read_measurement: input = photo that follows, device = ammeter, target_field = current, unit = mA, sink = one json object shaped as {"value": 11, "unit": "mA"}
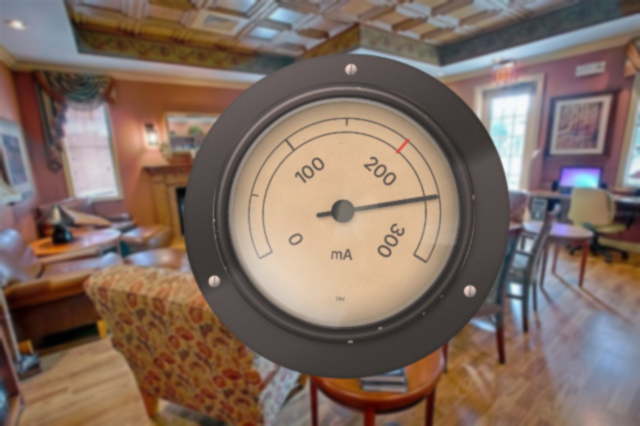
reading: {"value": 250, "unit": "mA"}
